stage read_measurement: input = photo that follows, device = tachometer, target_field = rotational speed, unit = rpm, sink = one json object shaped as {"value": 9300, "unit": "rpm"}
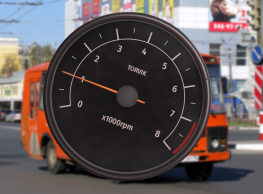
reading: {"value": 1000, "unit": "rpm"}
